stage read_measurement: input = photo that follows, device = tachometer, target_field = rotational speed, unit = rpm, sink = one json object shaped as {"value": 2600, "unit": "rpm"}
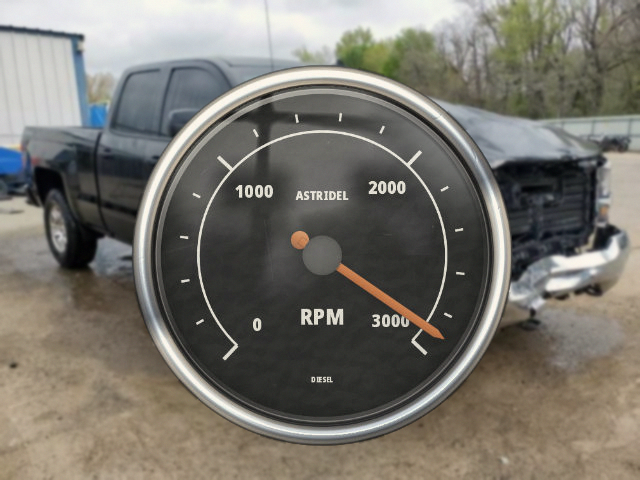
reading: {"value": 2900, "unit": "rpm"}
